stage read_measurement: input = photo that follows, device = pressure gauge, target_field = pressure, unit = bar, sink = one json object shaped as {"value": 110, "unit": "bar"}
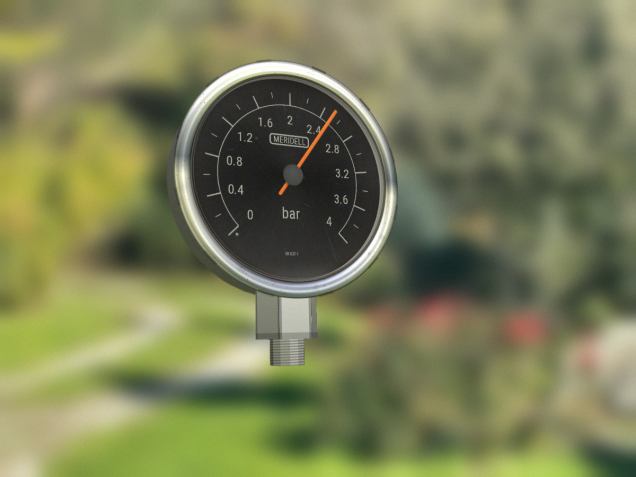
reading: {"value": 2.5, "unit": "bar"}
